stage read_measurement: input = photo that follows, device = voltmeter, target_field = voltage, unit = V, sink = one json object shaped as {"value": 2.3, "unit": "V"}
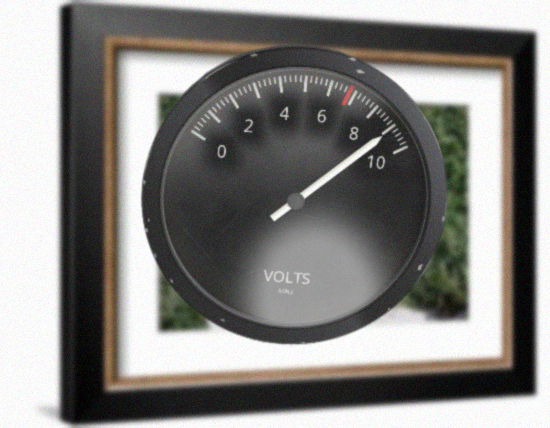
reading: {"value": 9, "unit": "V"}
